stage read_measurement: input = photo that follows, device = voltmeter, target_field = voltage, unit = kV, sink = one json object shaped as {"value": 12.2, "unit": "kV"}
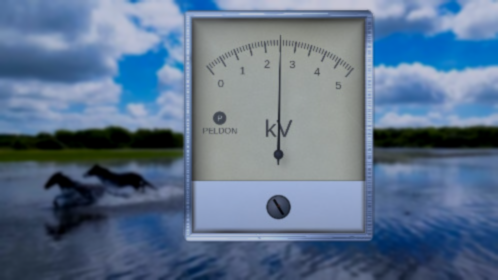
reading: {"value": 2.5, "unit": "kV"}
